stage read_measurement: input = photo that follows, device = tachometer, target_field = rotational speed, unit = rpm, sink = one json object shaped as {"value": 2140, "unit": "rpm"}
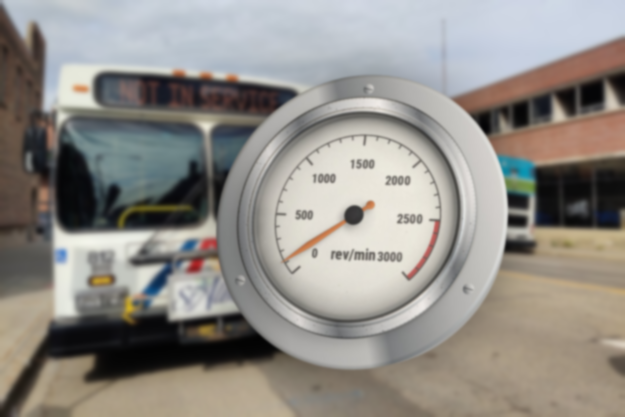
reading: {"value": 100, "unit": "rpm"}
